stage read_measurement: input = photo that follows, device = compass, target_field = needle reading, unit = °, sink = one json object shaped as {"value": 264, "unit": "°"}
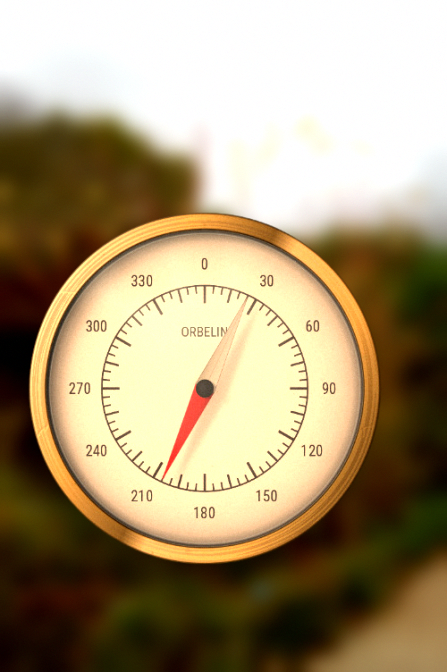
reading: {"value": 205, "unit": "°"}
